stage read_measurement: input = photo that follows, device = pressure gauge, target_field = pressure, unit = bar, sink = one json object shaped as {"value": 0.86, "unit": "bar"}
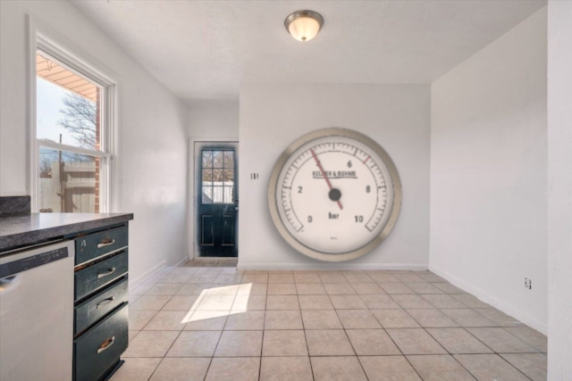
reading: {"value": 4, "unit": "bar"}
